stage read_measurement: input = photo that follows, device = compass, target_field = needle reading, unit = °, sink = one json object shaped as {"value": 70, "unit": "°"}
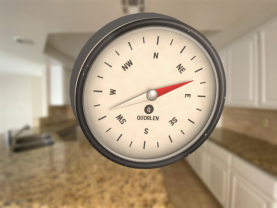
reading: {"value": 67.5, "unit": "°"}
